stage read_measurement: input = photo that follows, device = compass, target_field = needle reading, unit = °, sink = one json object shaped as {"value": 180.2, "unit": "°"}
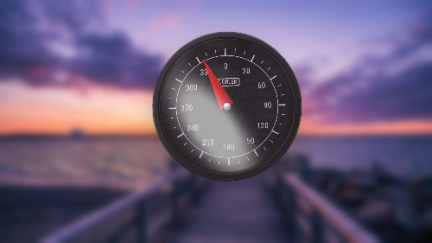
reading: {"value": 335, "unit": "°"}
